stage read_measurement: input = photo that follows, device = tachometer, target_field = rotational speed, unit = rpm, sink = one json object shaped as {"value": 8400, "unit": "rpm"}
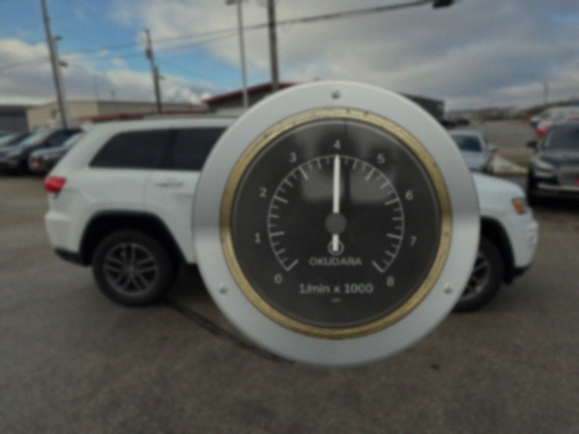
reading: {"value": 4000, "unit": "rpm"}
